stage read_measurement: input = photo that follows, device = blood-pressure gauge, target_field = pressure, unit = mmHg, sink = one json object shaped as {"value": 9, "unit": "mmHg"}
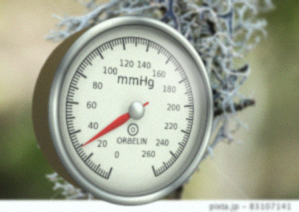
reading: {"value": 30, "unit": "mmHg"}
